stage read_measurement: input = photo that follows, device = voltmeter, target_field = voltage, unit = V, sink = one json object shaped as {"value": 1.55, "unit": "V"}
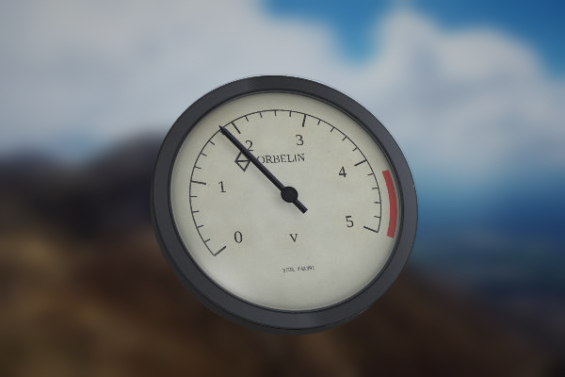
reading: {"value": 1.8, "unit": "V"}
